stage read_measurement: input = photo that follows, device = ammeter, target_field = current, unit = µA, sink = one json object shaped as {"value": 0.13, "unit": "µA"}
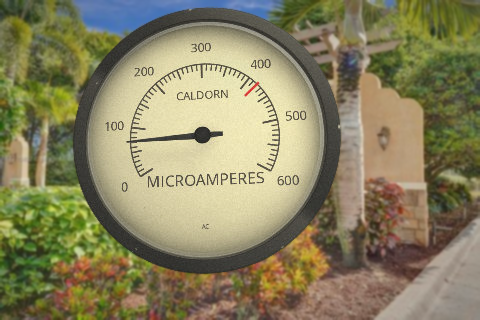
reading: {"value": 70, "unit": "µA"}
